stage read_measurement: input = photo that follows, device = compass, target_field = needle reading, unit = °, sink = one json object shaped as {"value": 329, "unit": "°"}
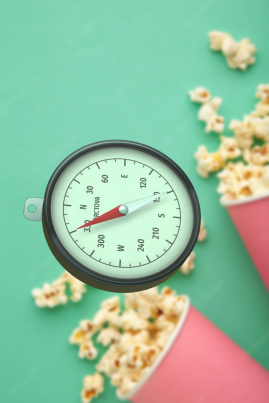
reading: {"value": 330, "unit": "°"}
